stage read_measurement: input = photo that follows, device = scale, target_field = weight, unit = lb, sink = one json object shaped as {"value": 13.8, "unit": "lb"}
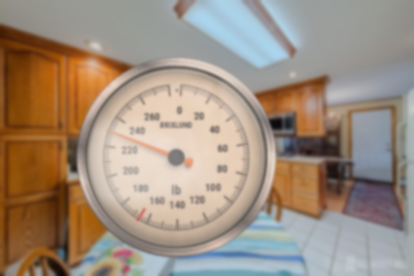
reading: {"value": 230, "unit": "lb"}
